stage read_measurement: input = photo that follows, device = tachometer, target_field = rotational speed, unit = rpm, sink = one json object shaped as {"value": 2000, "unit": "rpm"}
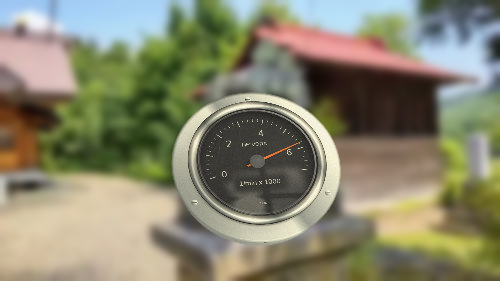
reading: {"value": 5800, "unit": "rpm"}
